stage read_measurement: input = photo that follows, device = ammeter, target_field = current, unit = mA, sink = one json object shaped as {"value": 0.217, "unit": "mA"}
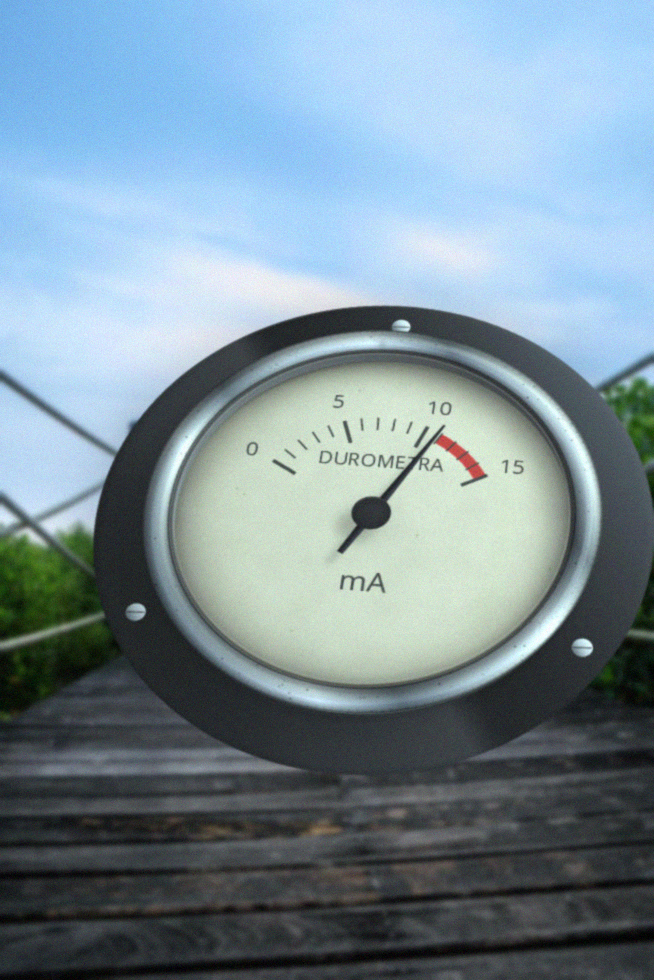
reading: {"value": 11, "unit": "mA"}
